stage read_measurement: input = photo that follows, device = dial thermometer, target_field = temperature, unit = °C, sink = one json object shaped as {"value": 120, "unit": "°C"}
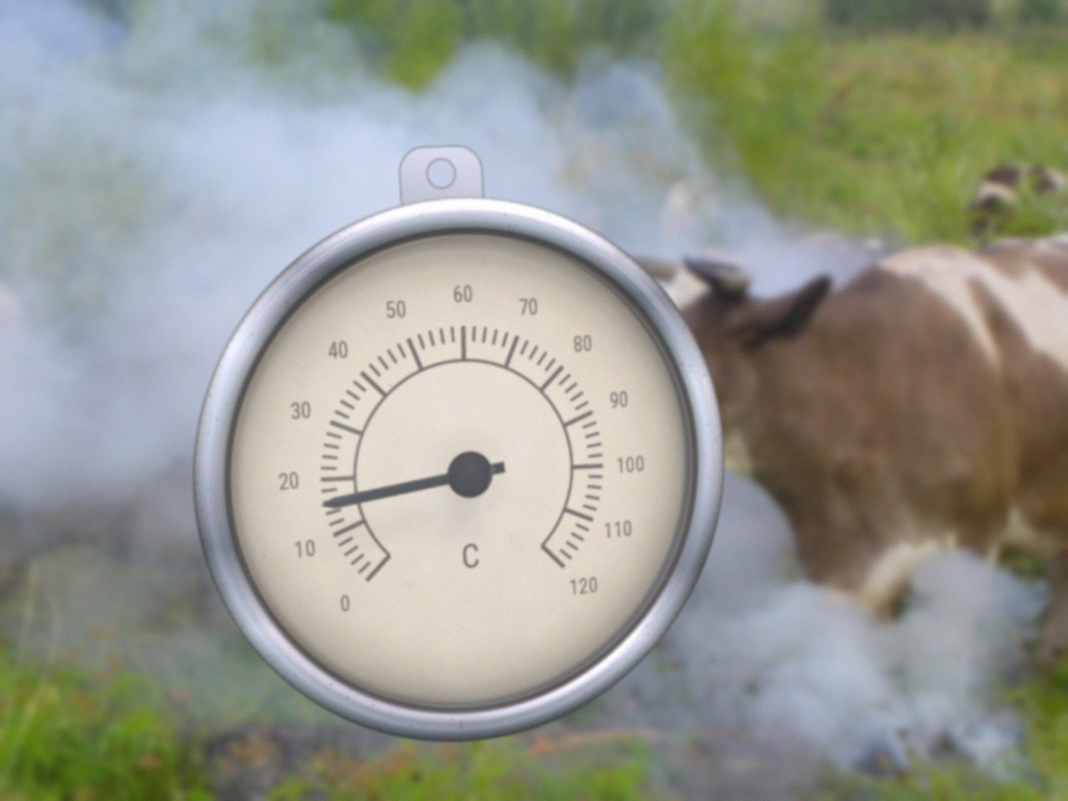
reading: {"value": 16, "unit": "°C"}
